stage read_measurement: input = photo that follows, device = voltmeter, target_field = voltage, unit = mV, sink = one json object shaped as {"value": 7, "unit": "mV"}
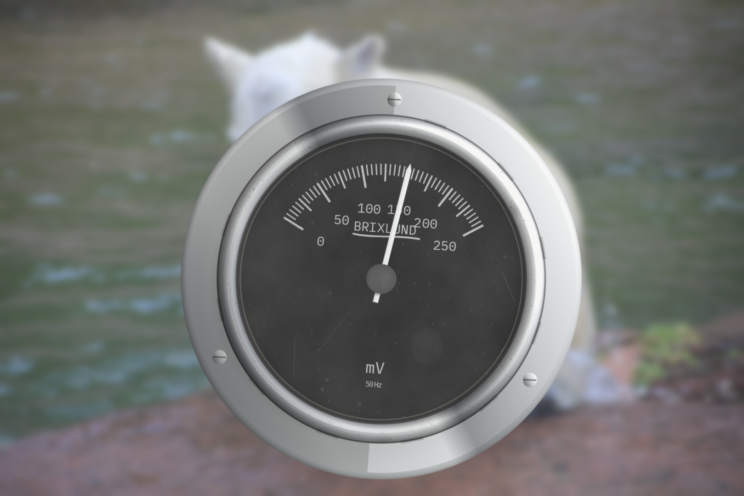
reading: {"value": 150, "unit": "mV"}
